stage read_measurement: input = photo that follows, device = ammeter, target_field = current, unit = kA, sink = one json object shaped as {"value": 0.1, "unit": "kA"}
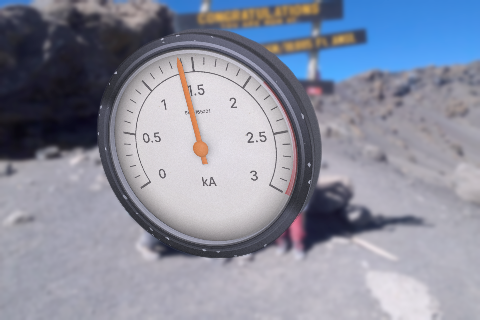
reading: {"value": 1.4, "unit": "kA"}
